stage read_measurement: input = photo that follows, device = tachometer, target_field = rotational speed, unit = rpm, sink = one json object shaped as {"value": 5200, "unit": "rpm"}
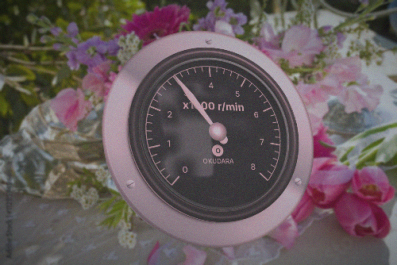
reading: {"value": 3000, "unit": "rpm"}
